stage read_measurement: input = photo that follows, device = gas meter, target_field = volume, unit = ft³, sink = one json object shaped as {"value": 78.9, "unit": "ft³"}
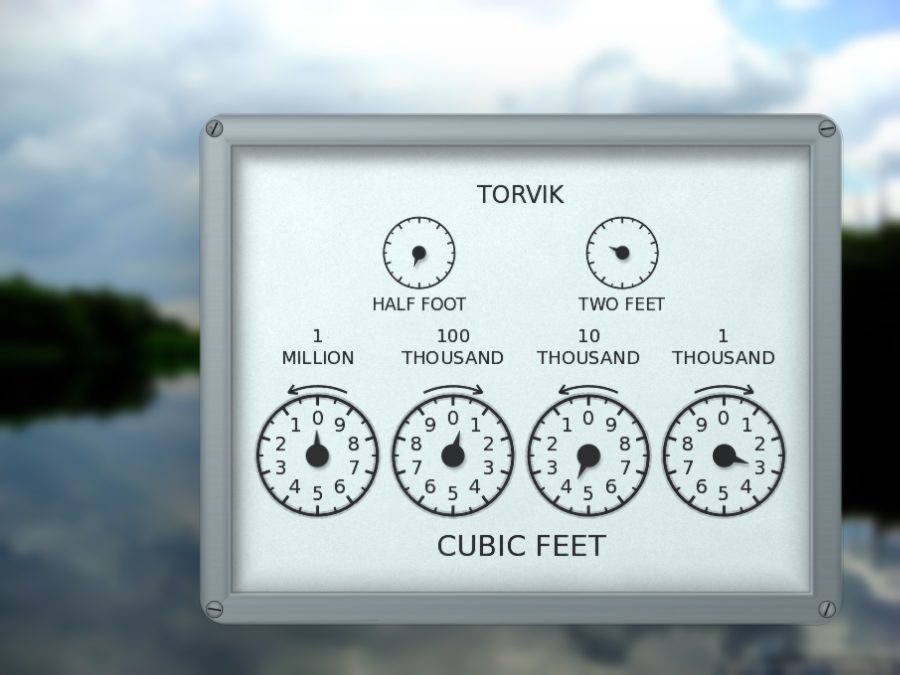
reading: {"value": 4300, "unit": "ft³"}
